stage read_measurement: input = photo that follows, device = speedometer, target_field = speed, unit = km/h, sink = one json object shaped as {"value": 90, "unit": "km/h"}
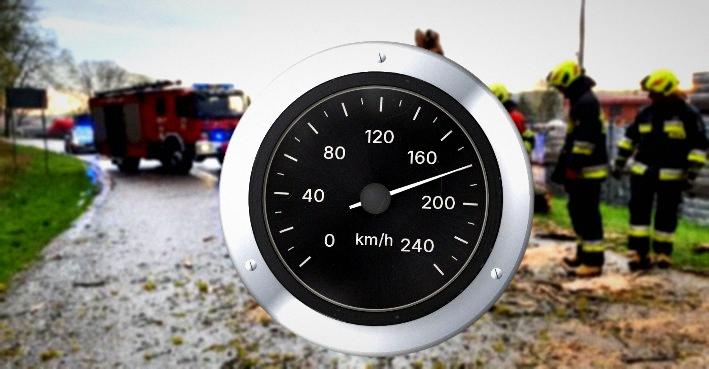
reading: {"value": 180, "unit": "km/h"}
